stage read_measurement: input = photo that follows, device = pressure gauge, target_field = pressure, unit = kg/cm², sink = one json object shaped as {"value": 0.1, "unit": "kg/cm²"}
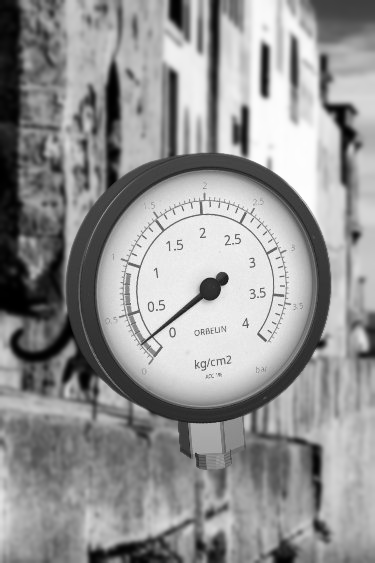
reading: {"value": 0.2, "unit": "kg/cm²"}
